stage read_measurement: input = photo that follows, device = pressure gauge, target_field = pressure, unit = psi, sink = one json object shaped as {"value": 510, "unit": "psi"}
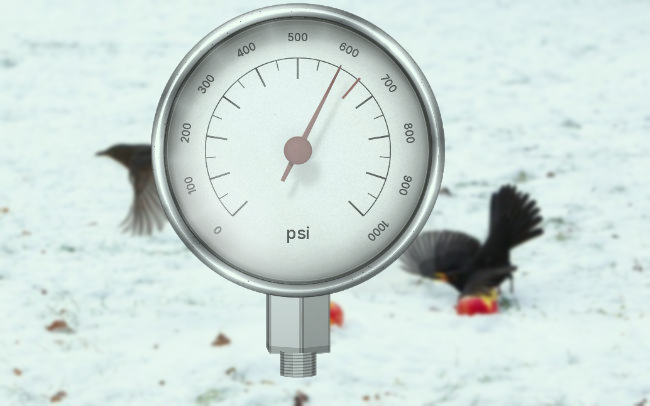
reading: {"value": 600, "unit": "psi"}
